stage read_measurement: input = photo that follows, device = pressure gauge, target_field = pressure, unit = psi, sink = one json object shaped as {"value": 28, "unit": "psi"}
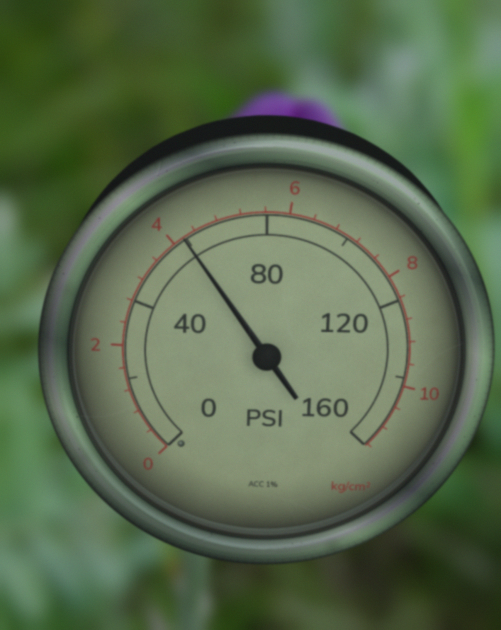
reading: {"value": 60, "unit": "psi"}
